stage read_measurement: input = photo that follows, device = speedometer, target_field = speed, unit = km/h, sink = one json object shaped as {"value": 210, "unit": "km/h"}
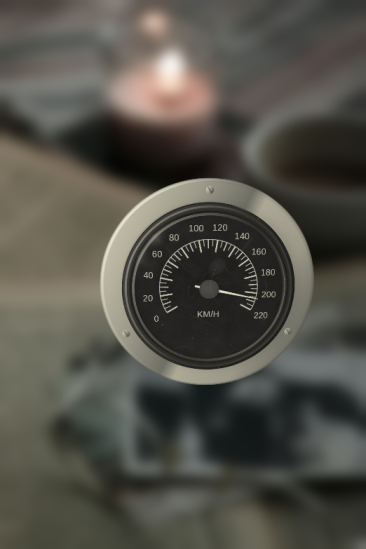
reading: {"value": 205, "unit": "km/h"}
